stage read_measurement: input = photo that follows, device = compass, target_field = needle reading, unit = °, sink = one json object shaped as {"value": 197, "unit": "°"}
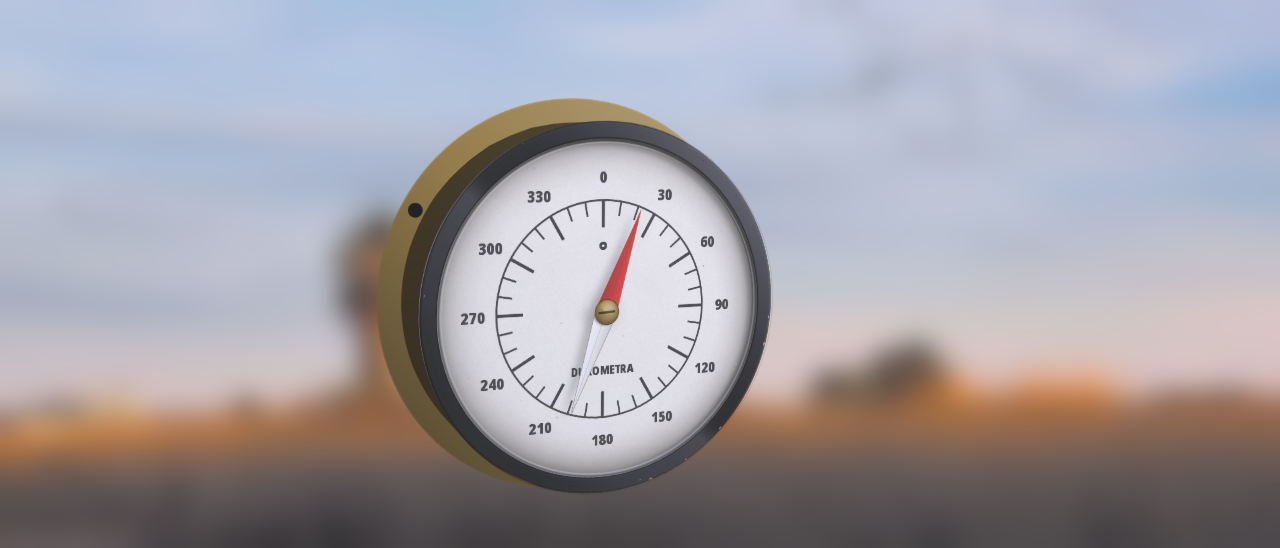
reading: {"value": 20, "unit": "°"}
